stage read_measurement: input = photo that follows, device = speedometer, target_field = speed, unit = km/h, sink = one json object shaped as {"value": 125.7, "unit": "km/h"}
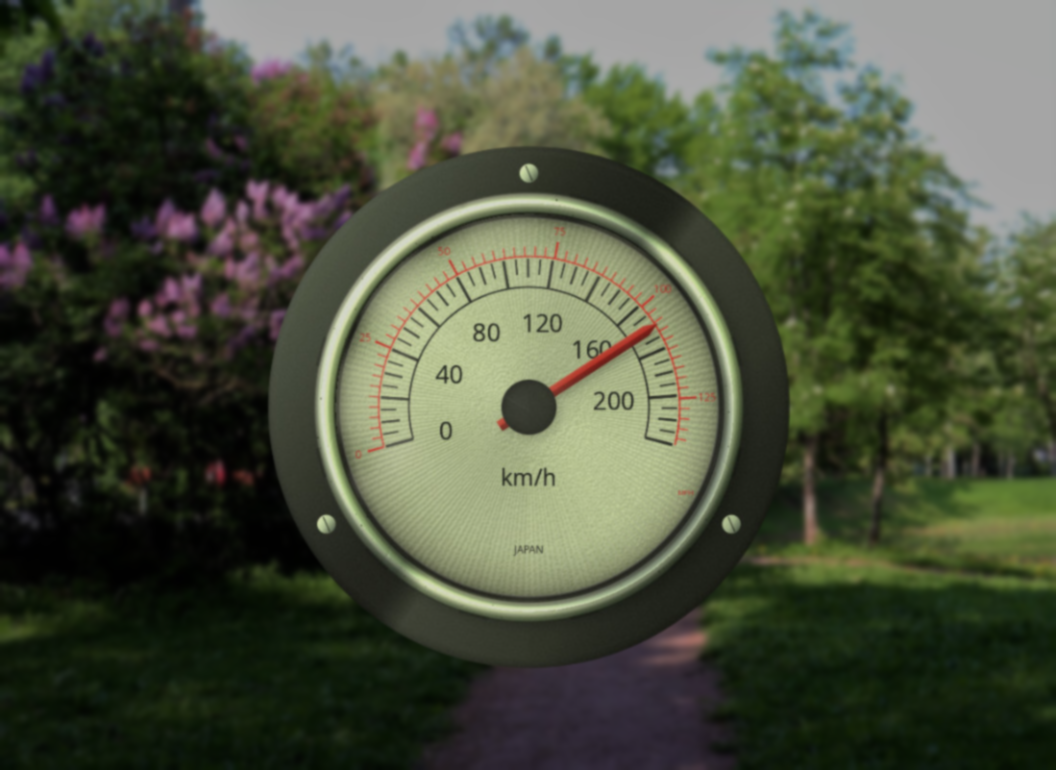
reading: {"value": 170, "unit": "km/h"}
